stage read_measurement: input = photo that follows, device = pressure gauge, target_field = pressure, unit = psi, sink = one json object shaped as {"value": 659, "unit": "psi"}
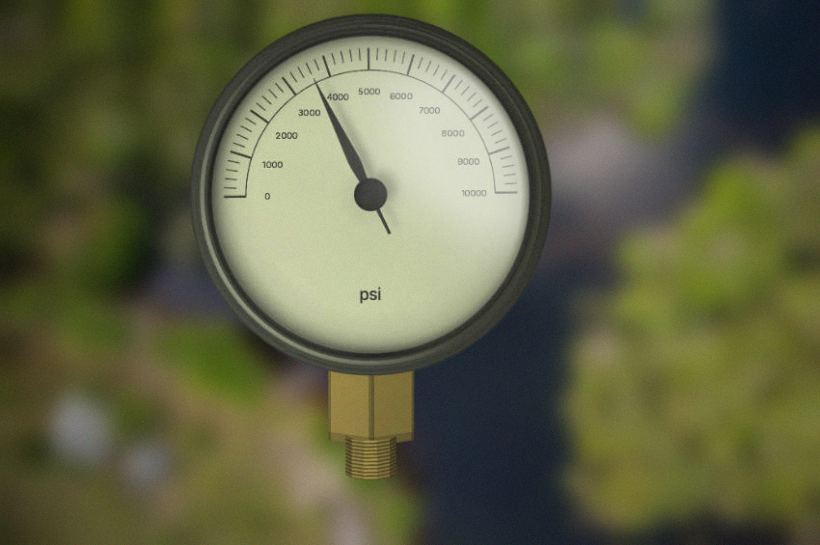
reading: {"value": 3600, "unit": "psi"}
